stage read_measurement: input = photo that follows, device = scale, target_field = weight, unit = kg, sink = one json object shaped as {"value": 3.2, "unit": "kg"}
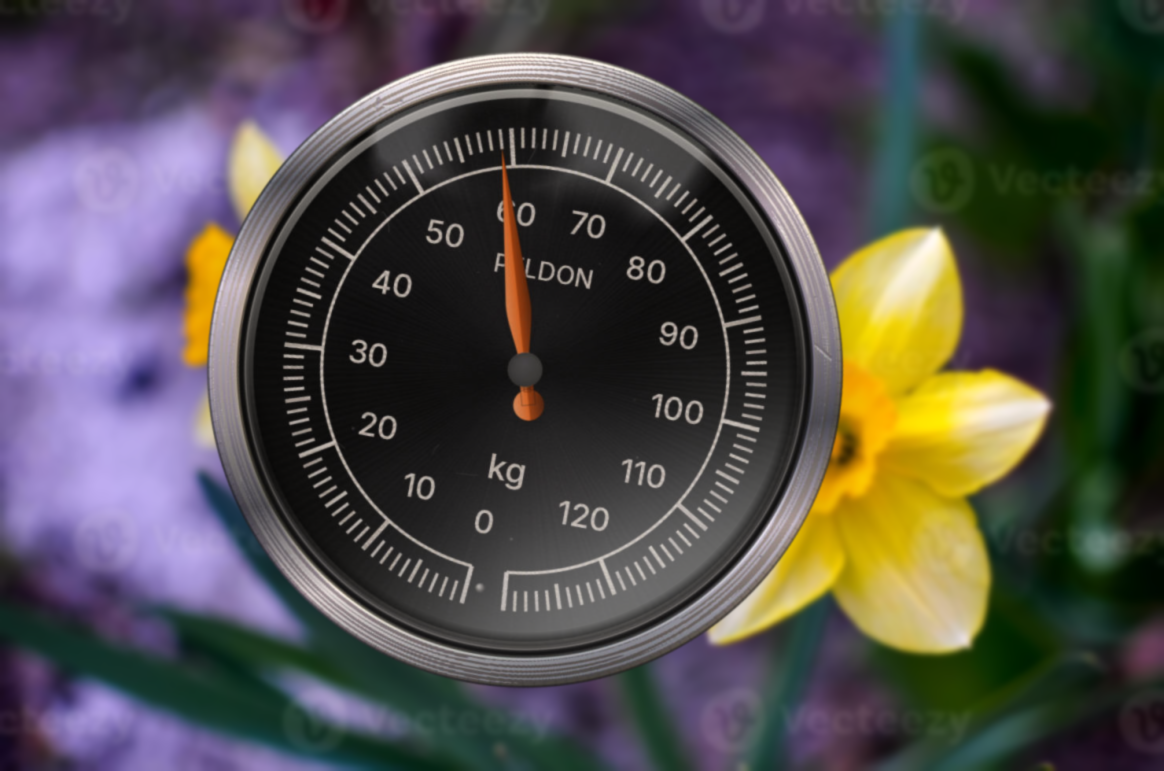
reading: {"value": 59, "unit": "kg"}
